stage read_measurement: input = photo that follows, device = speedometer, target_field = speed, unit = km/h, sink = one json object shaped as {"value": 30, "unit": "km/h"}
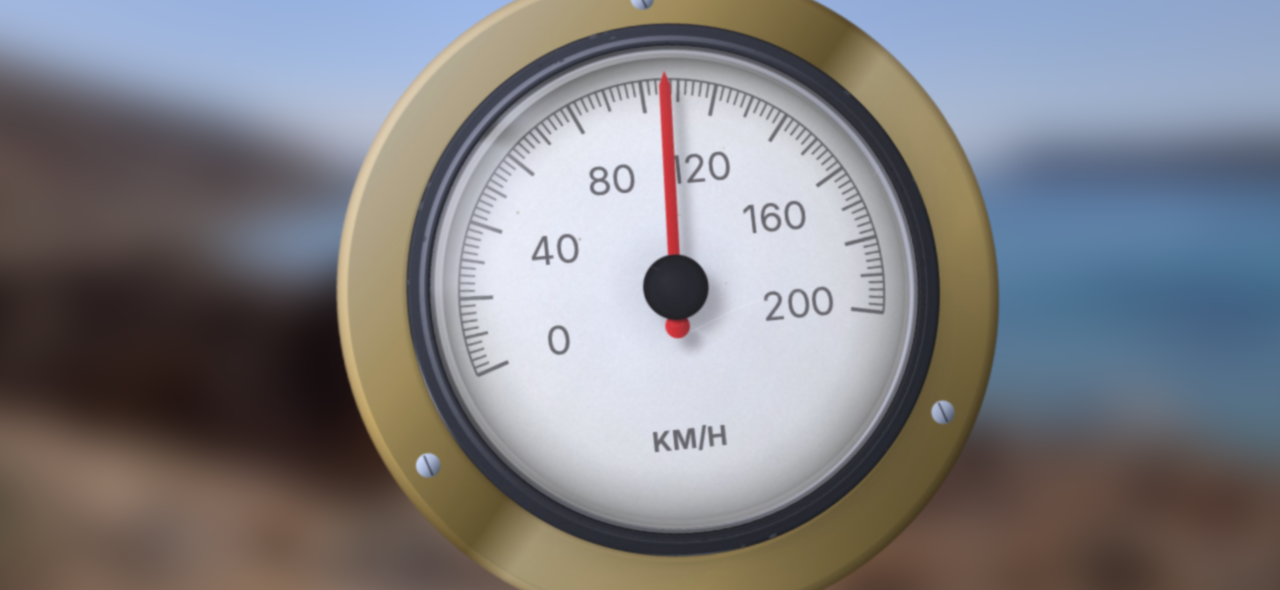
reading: {"value": 106, "unit": "km/h"}
